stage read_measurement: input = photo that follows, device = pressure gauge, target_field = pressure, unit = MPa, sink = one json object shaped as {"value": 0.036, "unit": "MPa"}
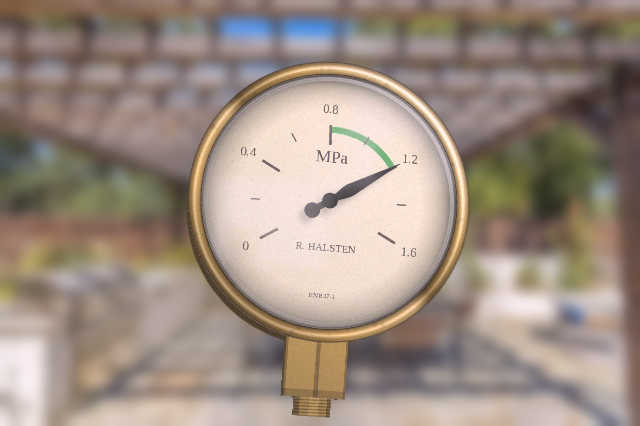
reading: {"value": 1.2, "unit": "MPa"}
